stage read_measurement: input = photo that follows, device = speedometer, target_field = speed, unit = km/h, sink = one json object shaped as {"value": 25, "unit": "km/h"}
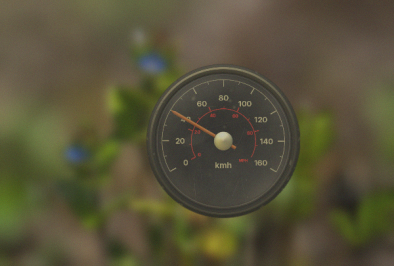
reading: {"value": 40, "unit": "km/h"}
